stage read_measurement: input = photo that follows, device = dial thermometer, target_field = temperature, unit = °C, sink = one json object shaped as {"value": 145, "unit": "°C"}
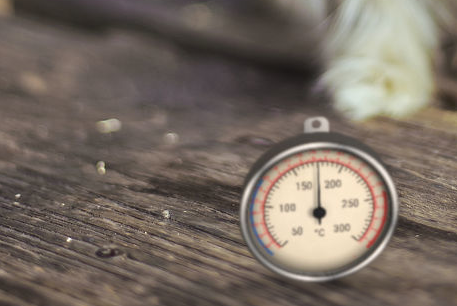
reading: {"value": 175, "unit": "°C"}
